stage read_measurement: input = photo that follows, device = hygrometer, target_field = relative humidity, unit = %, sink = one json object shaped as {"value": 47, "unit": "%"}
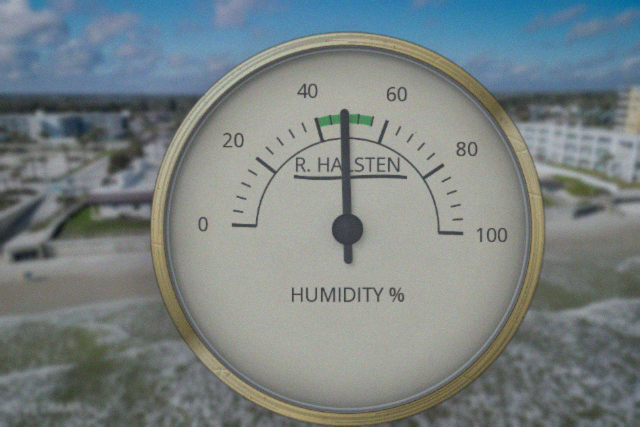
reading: {"value": 48, "unit": "%"}
